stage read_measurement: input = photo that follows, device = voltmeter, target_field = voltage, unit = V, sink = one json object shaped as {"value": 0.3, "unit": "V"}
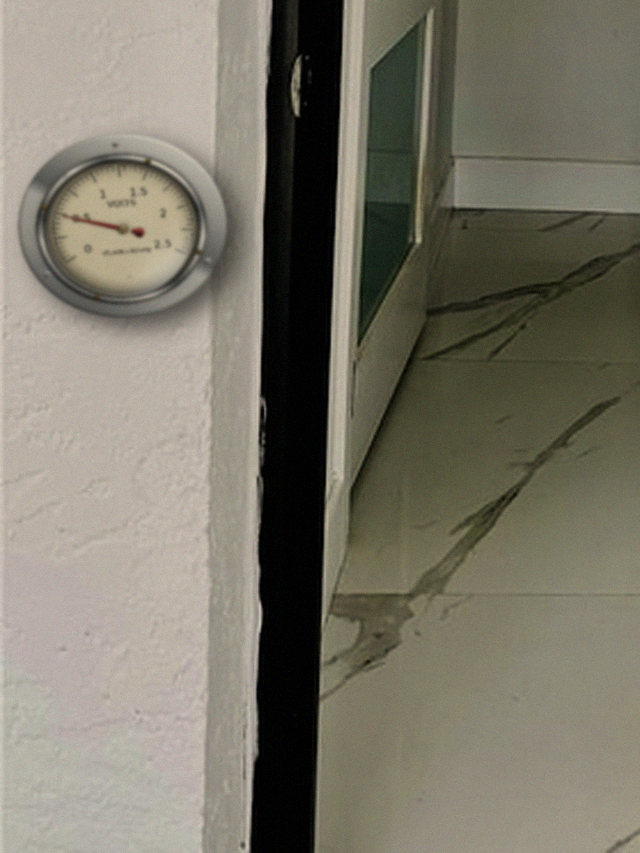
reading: {"value": 0.5, "unit": "V"}
